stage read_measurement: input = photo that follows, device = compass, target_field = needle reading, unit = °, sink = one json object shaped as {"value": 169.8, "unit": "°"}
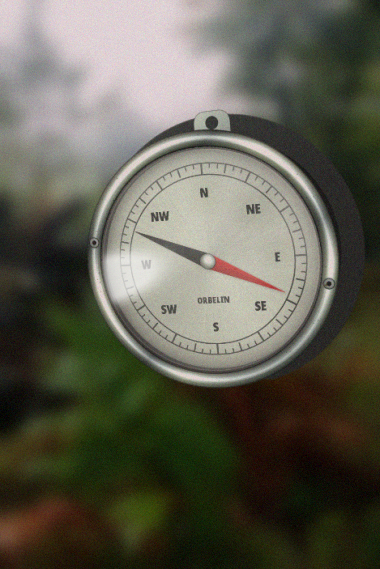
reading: {"value": 115, "unit": "°"}
